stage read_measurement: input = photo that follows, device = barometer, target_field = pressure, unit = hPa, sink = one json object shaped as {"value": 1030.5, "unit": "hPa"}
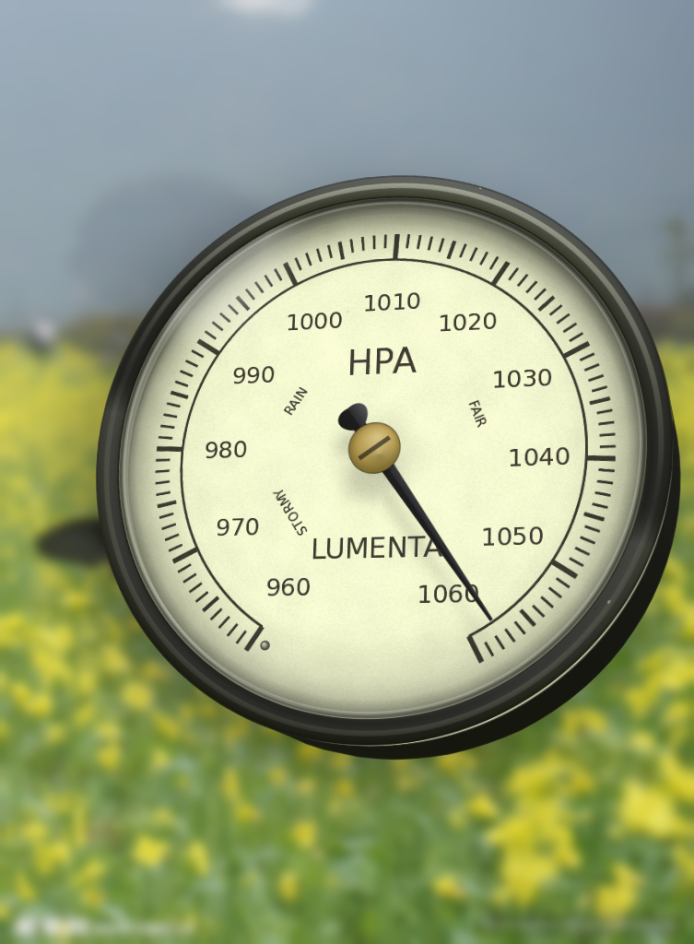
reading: {"value": 1057.5, "unit": "hPa"}
